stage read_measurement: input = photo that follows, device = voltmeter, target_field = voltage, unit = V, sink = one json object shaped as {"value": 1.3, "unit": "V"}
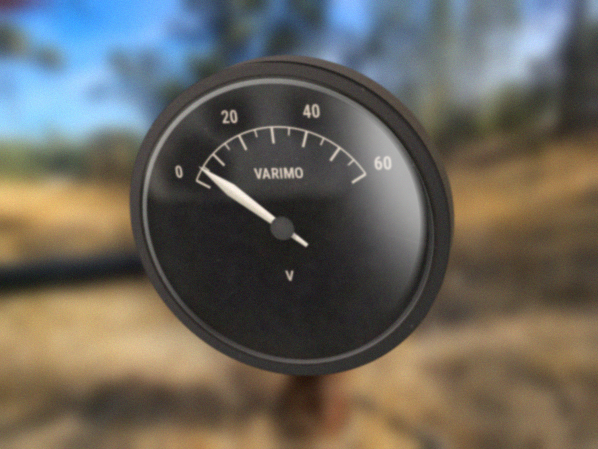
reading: {"value": 5, "unit": "V"}
